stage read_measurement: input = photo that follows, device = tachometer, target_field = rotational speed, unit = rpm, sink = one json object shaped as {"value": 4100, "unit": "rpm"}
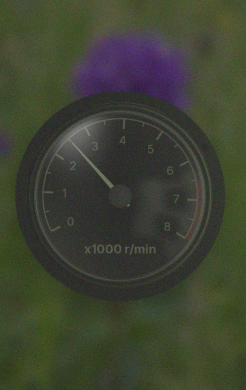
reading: {"value": 2500, "unit": "rpm"}
